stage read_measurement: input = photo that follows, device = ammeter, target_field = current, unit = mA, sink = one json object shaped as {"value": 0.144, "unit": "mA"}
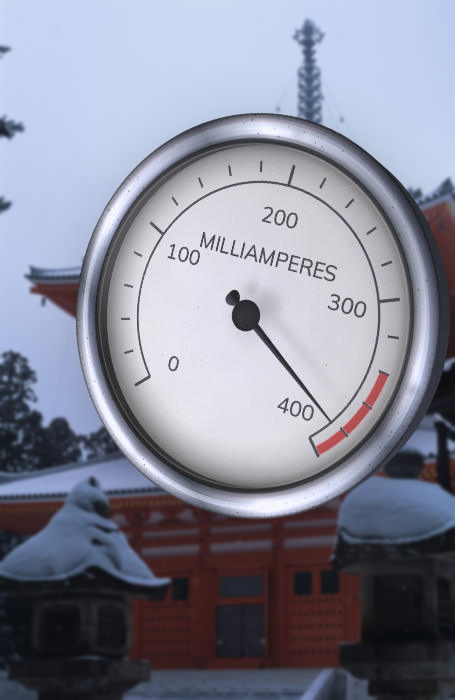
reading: {"value": 380, "unit": "mA"}
